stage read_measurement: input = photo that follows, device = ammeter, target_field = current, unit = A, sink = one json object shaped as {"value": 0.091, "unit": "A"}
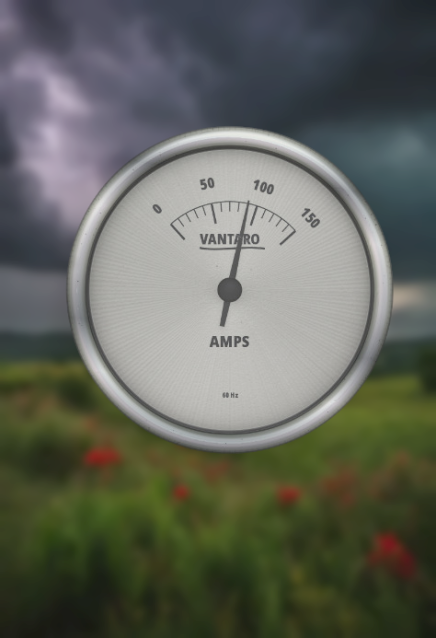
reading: {"value": 90, "unit": "A"}
